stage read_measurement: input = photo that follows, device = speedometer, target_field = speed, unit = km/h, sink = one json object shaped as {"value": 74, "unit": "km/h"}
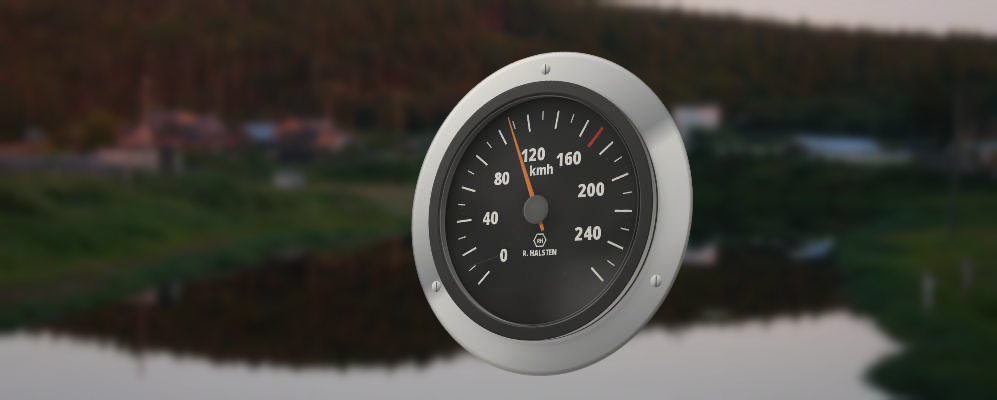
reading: {"value": 110, "unit": "km/h"}
